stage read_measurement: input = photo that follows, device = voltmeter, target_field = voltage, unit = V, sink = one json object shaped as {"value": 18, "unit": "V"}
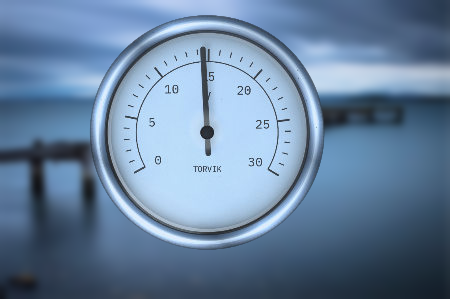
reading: {"value": 14.5, "unit": "V"}
